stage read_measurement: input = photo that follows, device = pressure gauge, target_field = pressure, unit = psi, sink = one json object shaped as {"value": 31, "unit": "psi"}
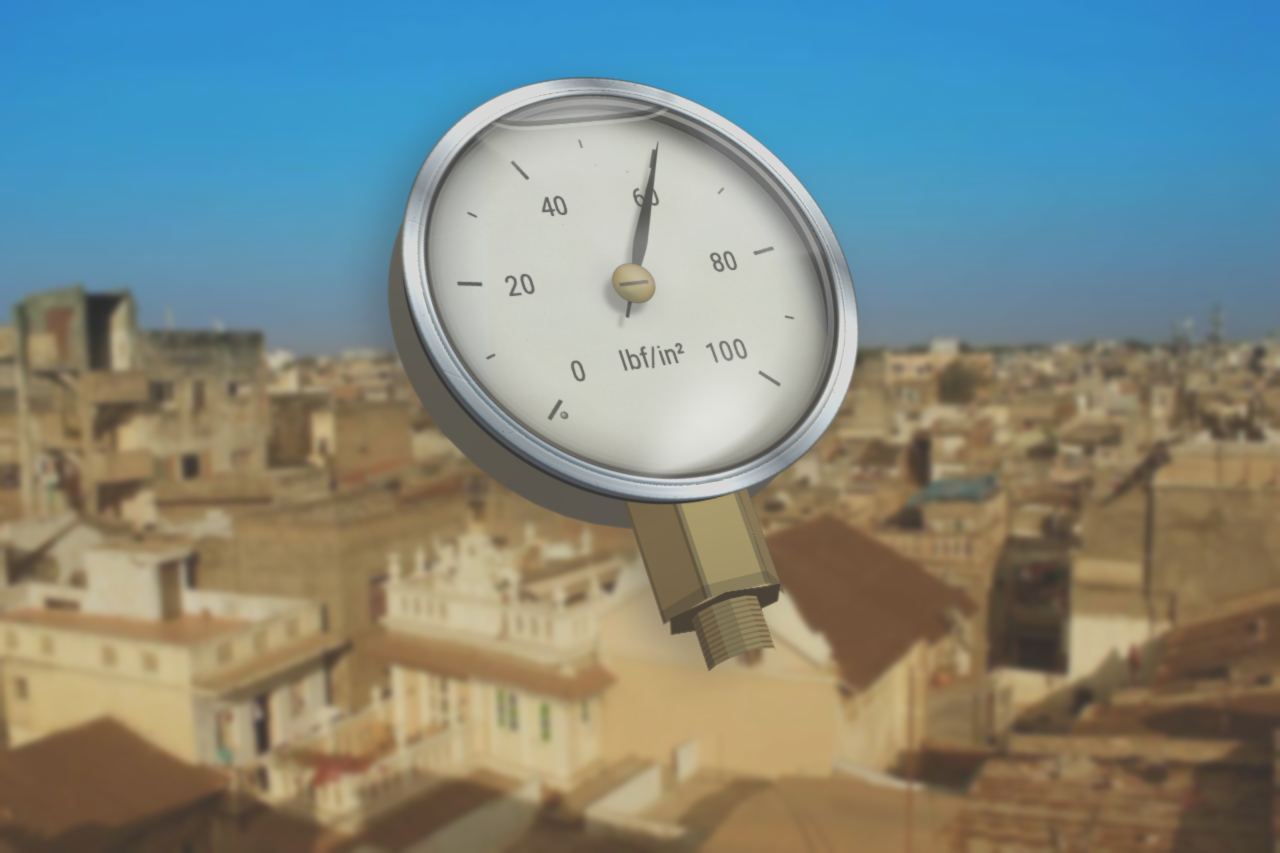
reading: {"value": 60, "unit": "psi"}
